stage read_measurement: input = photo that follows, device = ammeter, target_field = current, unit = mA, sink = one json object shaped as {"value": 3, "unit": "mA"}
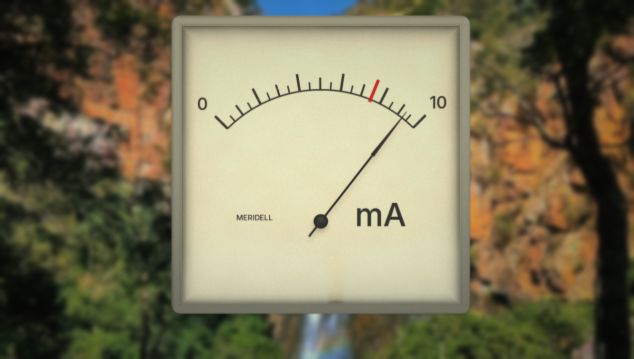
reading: {"value": 9.25, "unit": "mA"}
